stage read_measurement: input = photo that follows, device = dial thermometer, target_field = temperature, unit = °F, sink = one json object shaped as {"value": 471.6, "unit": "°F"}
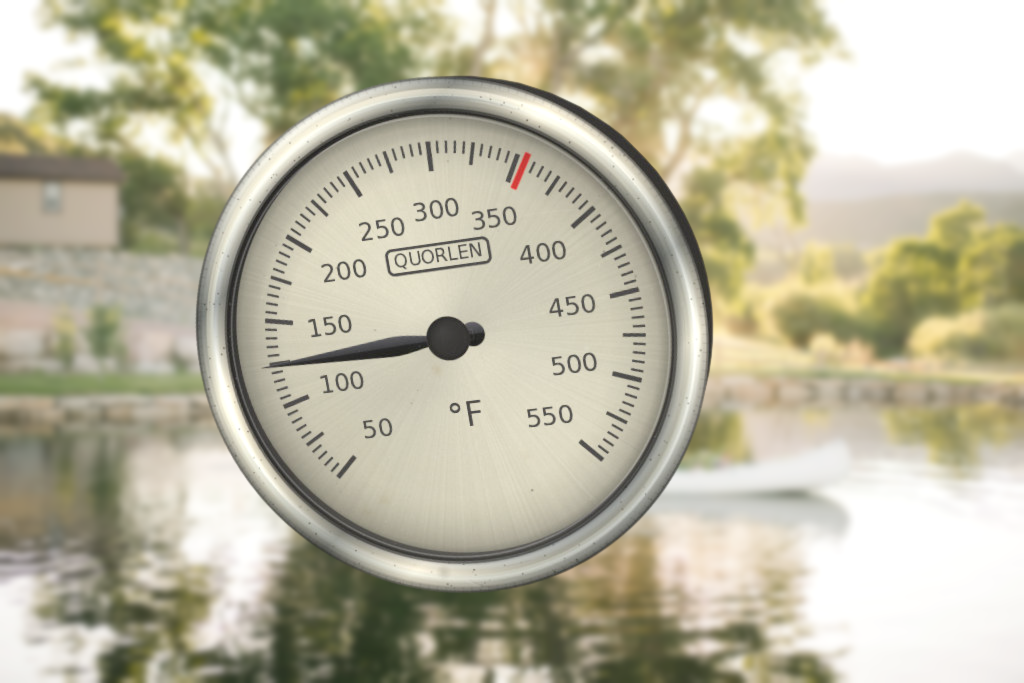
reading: {"value": 125, "unit": "°F"}
